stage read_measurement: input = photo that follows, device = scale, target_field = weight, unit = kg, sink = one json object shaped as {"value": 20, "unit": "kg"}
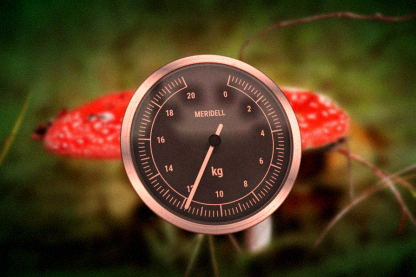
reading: {"value": 11.8, "unit": "kg"}
